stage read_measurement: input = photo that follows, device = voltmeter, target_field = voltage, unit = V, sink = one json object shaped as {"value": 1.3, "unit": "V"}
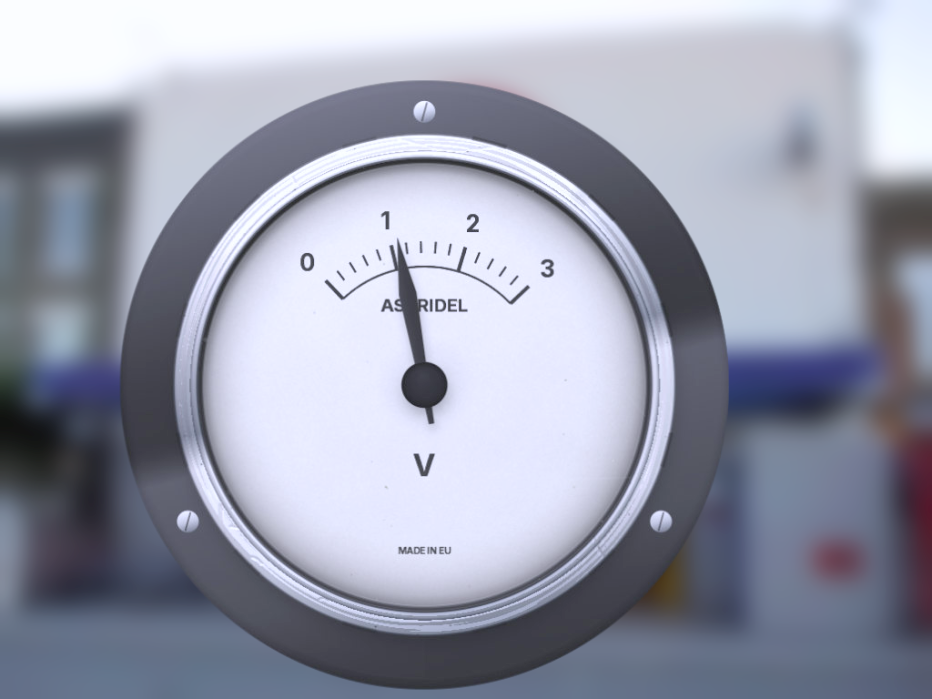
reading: {"value": 1.1, "unit": "V"}
